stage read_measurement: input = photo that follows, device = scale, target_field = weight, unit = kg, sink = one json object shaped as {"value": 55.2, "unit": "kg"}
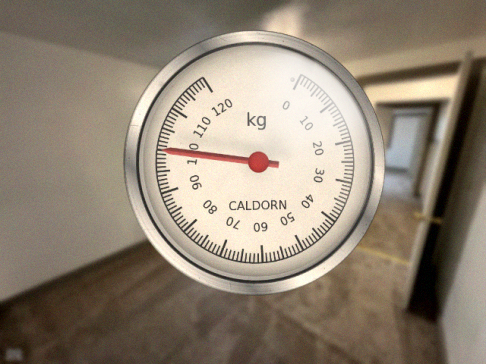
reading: {"value": 100, "unit": "kg"}
